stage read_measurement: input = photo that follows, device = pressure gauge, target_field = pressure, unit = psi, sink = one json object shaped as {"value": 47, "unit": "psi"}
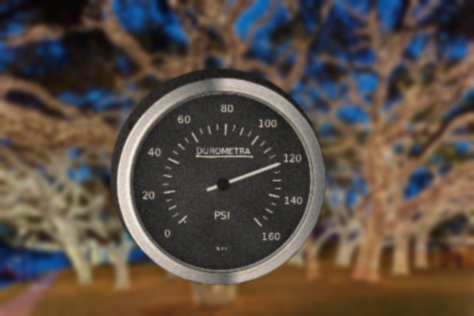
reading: {"value": 120, "unit": "psi"}
